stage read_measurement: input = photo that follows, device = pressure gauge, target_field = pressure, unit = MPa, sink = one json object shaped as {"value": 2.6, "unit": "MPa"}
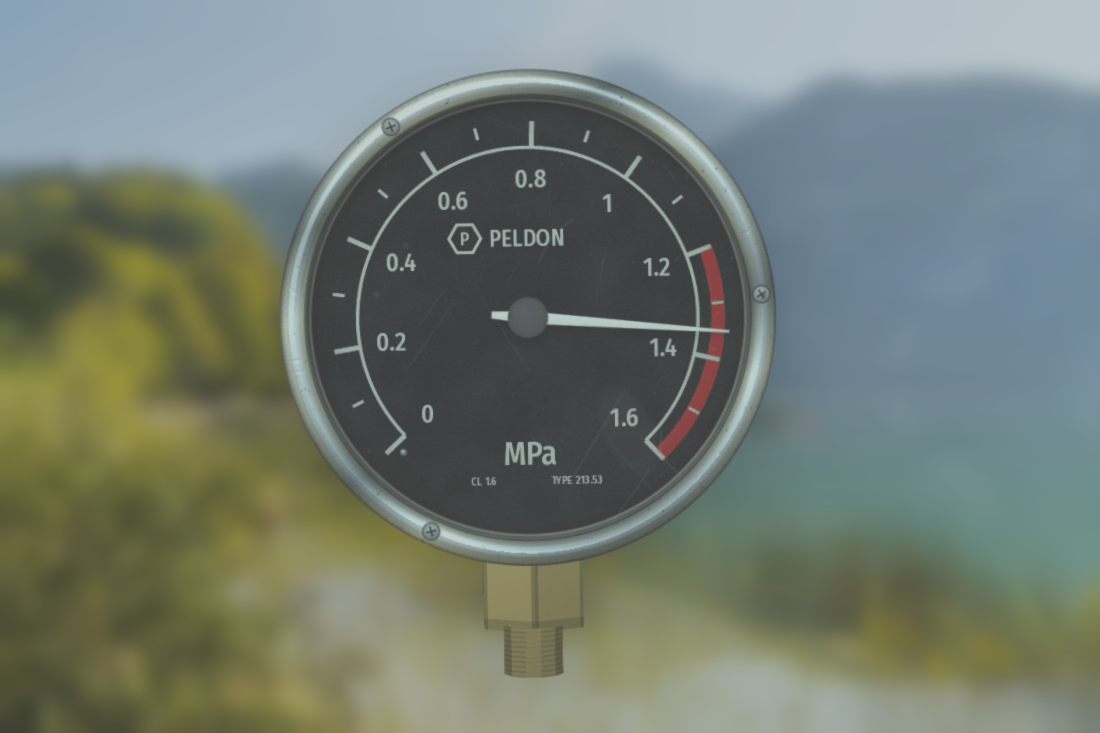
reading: {"value": 1.35, "unit": "MPa"}
